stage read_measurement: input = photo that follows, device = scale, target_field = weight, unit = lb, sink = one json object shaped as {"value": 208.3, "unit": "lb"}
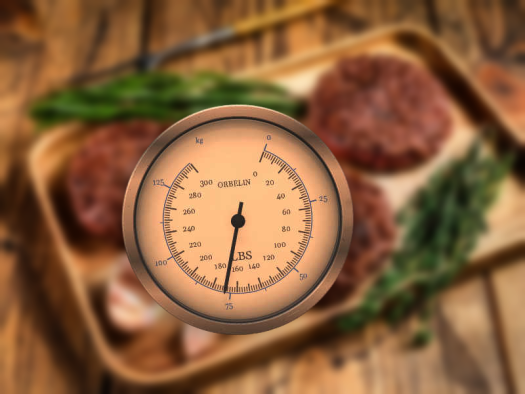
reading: {"value": 170, "unit": "lb"}
